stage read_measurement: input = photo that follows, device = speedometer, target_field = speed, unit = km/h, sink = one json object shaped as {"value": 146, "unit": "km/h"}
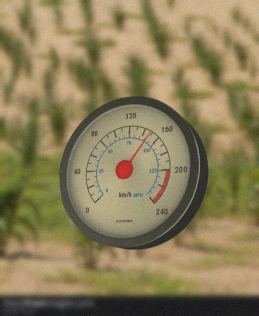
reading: {"value": 150, "unit": "km/h"}
